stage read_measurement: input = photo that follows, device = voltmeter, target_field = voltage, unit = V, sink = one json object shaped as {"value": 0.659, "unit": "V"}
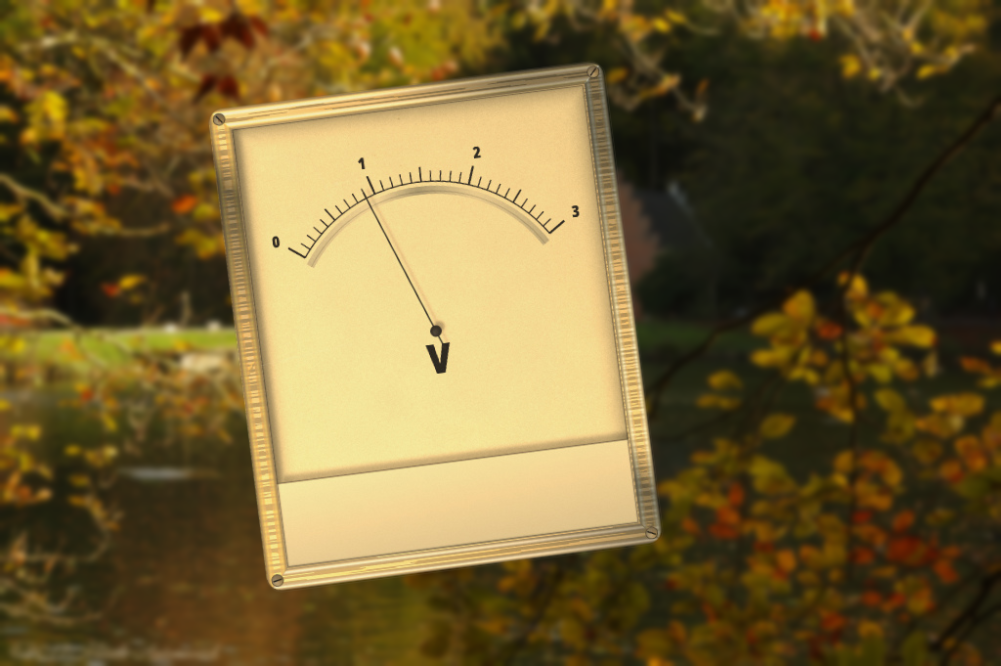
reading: {"value": 0.9, "unit": "V"}
